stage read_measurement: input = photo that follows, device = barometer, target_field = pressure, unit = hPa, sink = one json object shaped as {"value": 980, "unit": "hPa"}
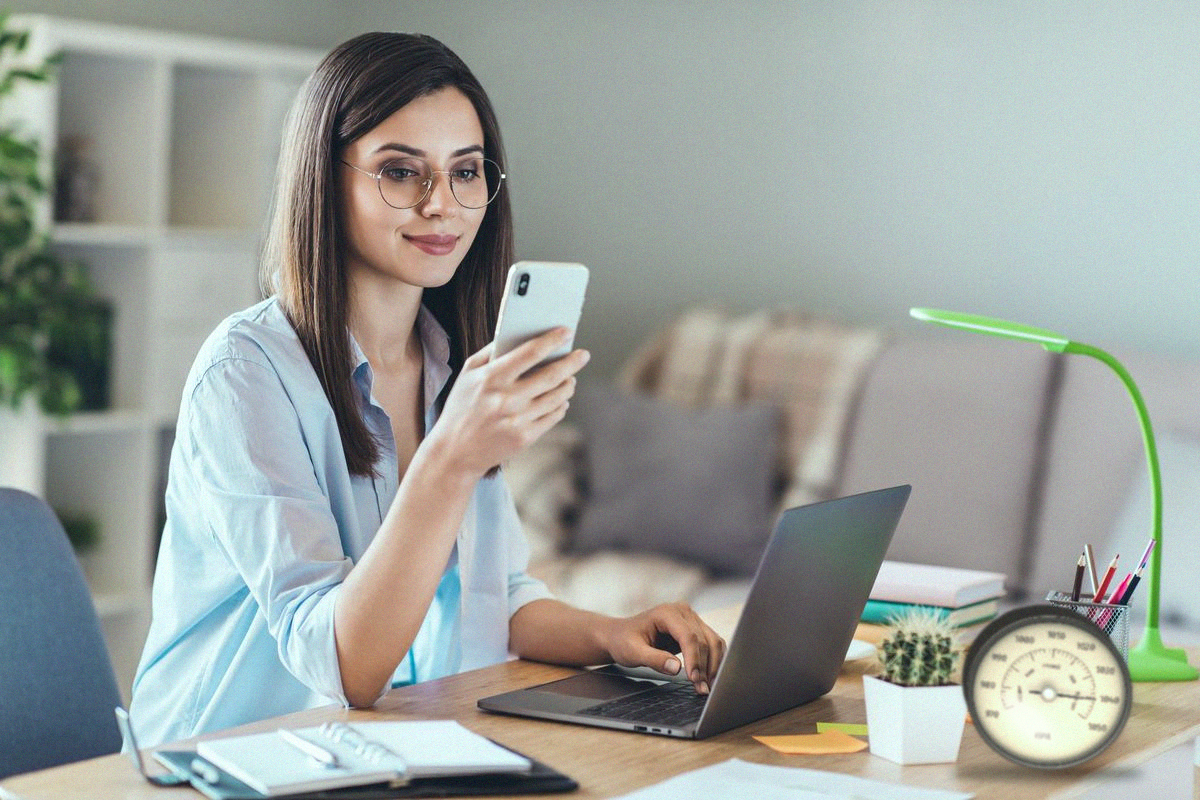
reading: {"value": 1040, "unit": "hPa"}
